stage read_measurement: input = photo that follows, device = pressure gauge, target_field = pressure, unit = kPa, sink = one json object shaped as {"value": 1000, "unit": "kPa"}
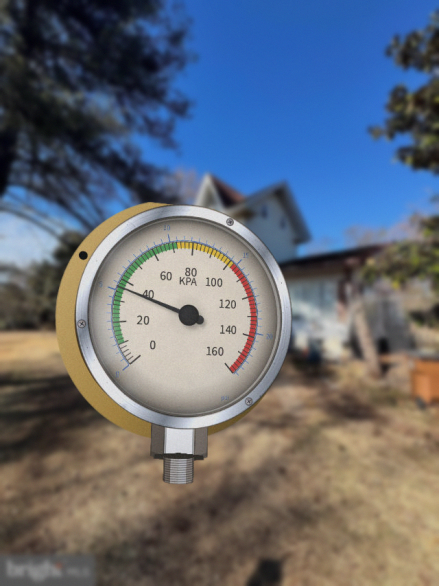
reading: {"value": 36, "unit": "kPa"}
